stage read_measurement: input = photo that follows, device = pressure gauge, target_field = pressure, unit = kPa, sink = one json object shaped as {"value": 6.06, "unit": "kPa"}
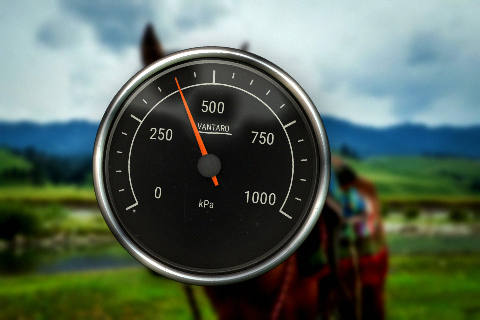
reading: {"value": 400, "unit": "kPa"}
